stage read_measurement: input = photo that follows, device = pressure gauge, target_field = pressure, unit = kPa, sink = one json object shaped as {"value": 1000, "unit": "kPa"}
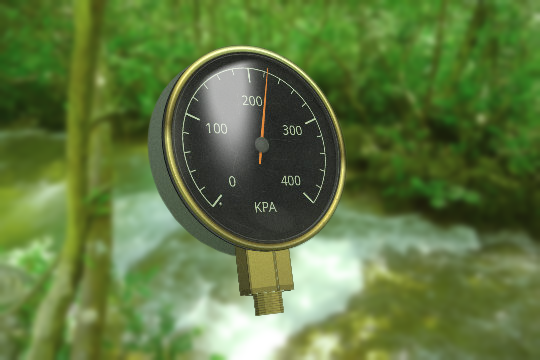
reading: {"value": 220, "unit": "kPa"}
